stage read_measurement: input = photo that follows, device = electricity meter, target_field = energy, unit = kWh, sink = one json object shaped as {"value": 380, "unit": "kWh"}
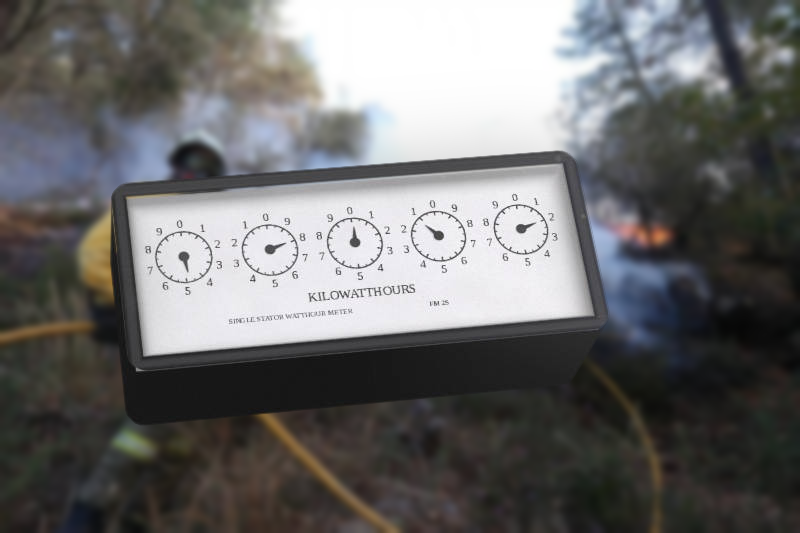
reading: {"value": 48012, "unit": "kWh"}
